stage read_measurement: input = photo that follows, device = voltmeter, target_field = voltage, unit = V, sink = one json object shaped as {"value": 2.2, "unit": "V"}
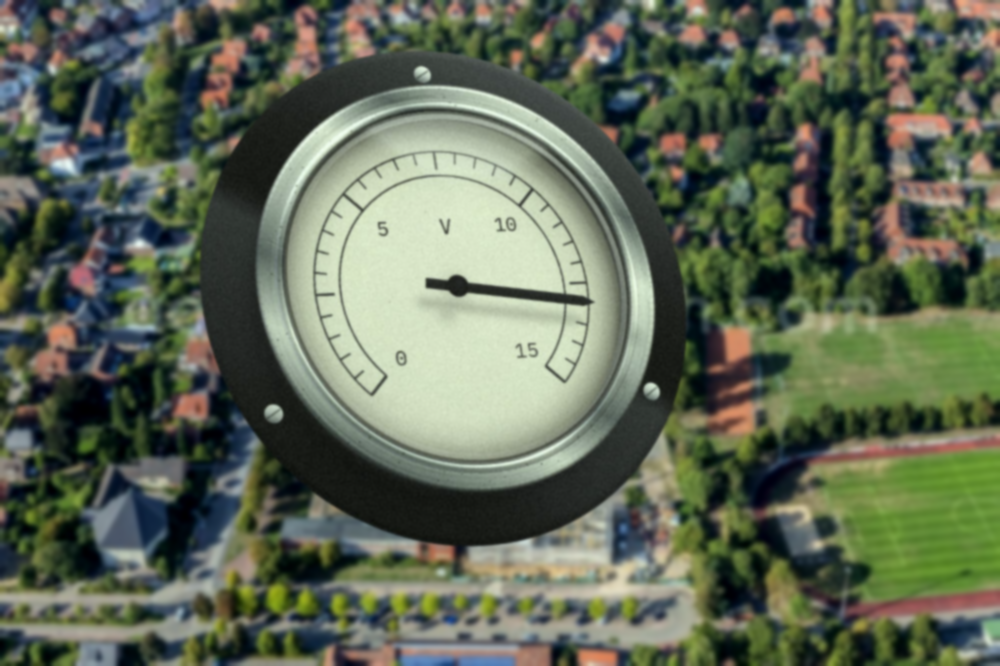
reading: {"value": 13, "unit": "V"}
